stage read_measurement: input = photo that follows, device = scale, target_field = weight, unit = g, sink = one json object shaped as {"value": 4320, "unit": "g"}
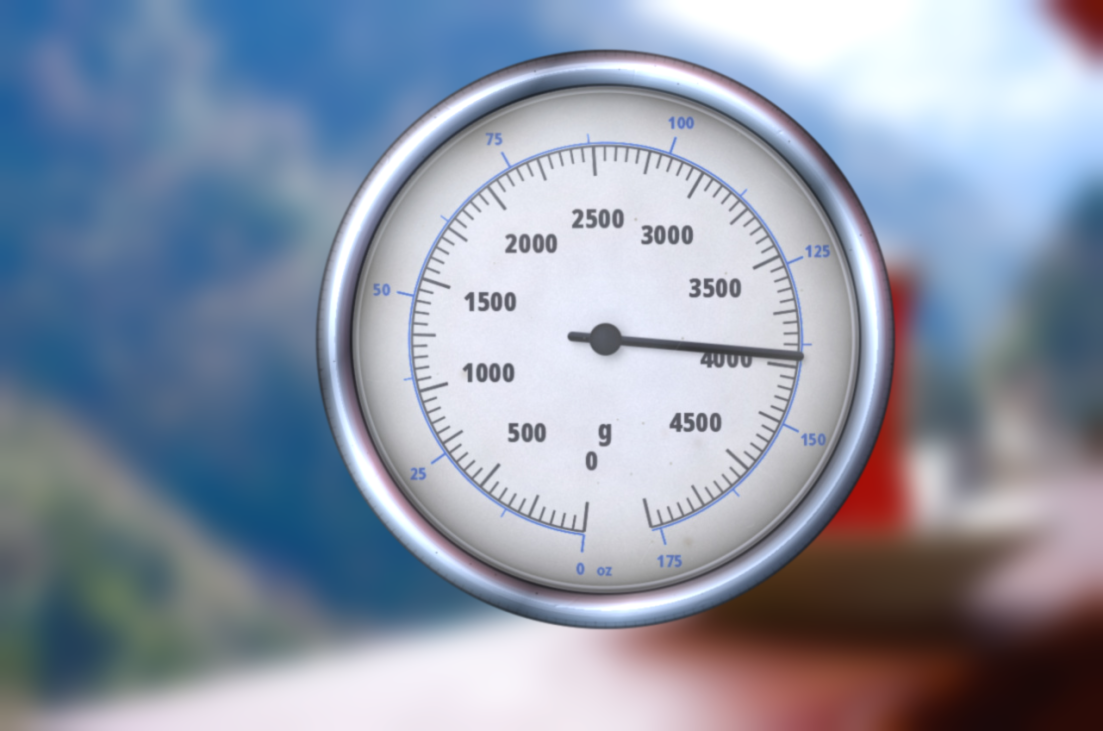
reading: {"value": 3950, "unit": "g"}
